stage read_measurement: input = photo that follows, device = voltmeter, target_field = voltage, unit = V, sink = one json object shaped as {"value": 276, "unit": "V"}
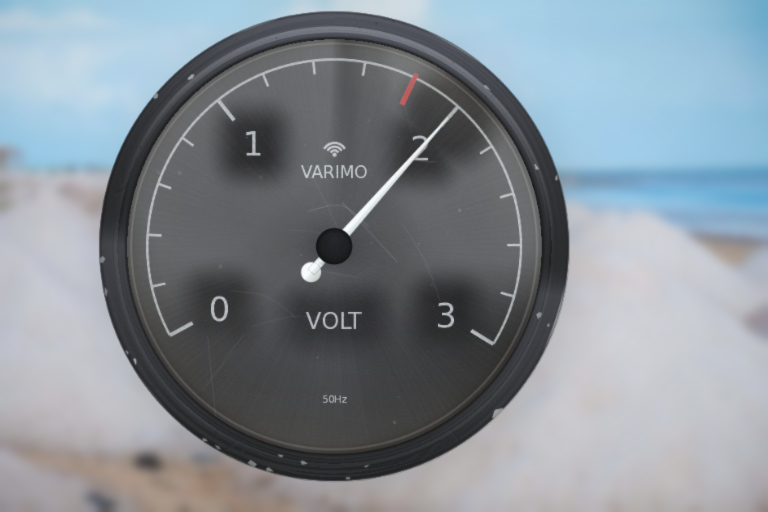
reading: {"value": 2, "unit": "V"}
